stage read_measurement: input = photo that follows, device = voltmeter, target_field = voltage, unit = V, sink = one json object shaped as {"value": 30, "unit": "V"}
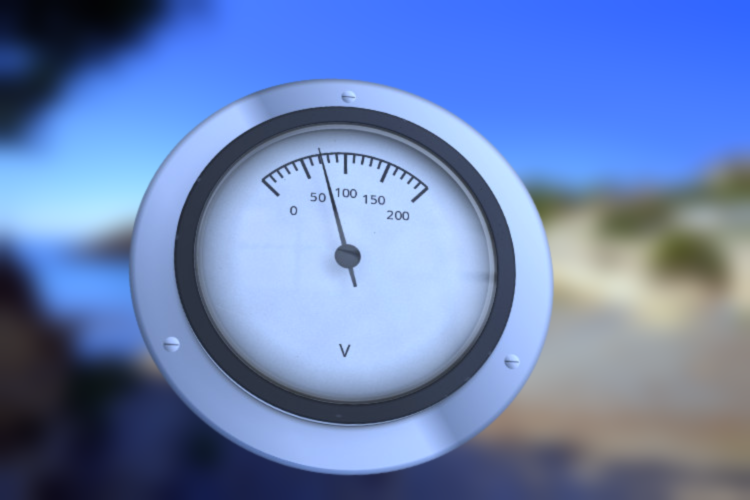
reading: {"value": 70, "unit": "V"}
